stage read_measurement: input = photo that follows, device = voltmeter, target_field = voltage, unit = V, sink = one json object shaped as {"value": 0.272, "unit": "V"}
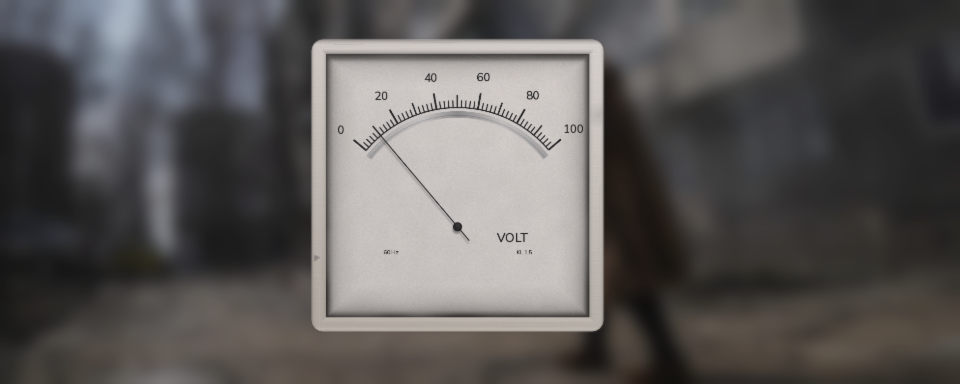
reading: {"value": 10, "unit": "V"}
